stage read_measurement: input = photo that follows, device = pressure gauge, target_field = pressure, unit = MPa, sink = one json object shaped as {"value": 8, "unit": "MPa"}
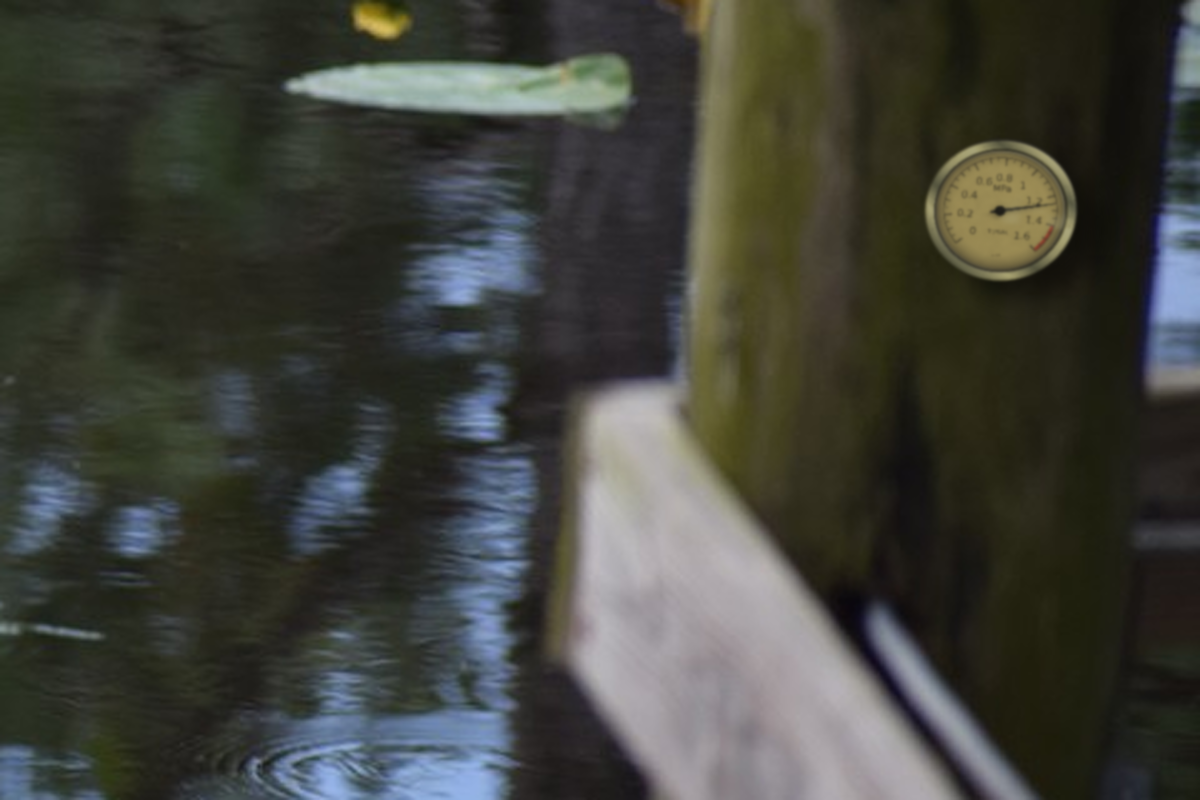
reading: {"value": 1.25, "unit": "MPa"}
